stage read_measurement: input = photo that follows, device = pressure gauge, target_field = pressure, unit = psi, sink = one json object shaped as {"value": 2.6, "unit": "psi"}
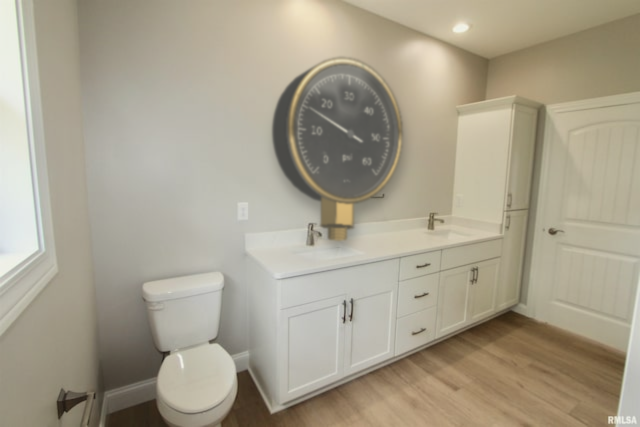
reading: {"value": 15, "unit": "psi"}
